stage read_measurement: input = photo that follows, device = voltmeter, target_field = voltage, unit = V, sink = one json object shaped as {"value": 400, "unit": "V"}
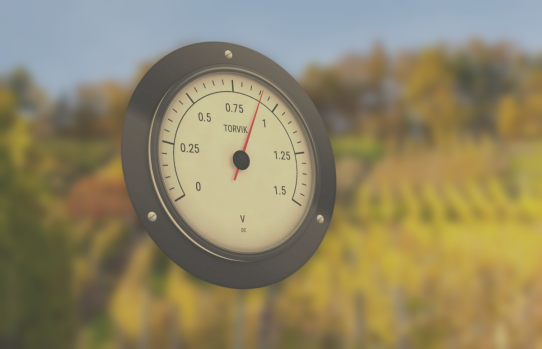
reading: {"value": 0.9, "unit": "V"}
